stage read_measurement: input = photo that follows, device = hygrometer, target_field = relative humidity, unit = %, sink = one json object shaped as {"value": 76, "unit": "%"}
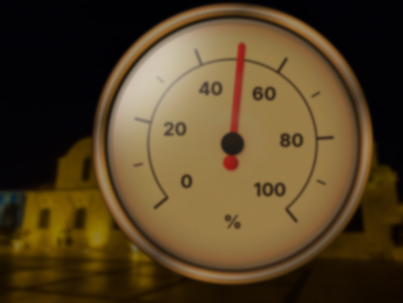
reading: {"value": 50, "unit": "%"}
